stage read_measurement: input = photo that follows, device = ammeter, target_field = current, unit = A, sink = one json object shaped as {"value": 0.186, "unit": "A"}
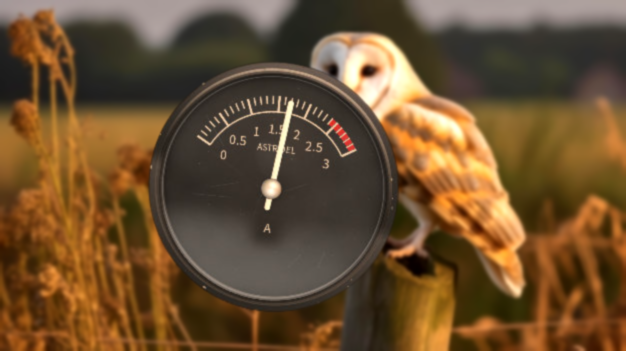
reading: {"value": 1.7, "unit": "A"}
